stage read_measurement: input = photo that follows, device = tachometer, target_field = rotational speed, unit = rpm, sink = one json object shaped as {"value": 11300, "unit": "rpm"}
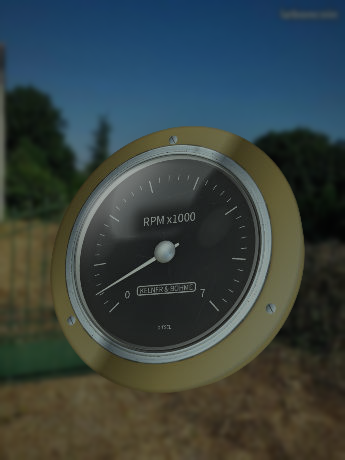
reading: {"value": 400, "unit": "rpm"}
